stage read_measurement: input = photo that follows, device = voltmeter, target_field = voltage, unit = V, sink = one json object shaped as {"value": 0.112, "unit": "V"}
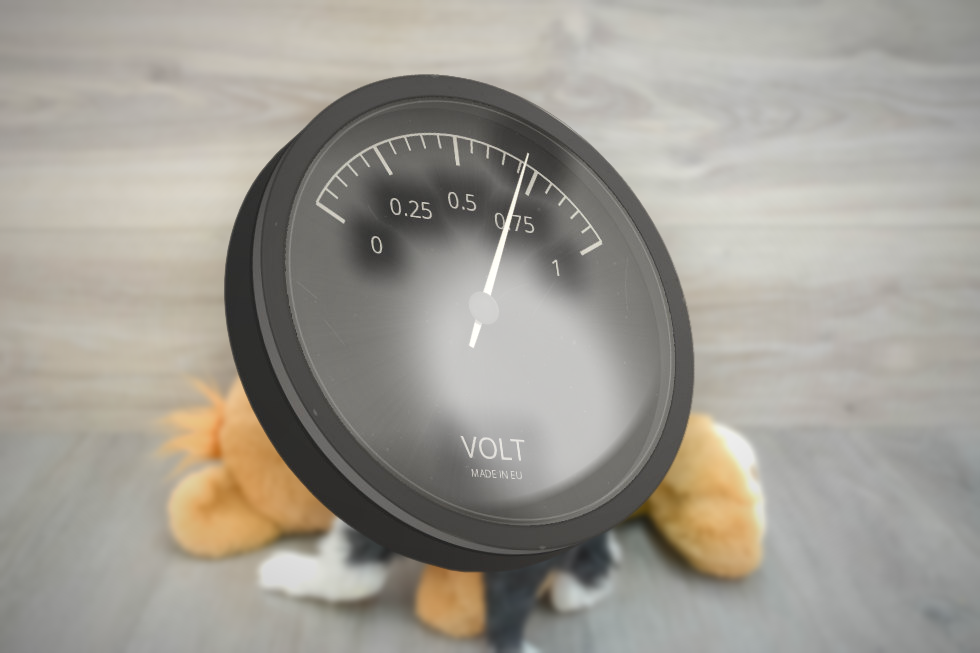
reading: {"value": 0.7, "unit": "V"}
